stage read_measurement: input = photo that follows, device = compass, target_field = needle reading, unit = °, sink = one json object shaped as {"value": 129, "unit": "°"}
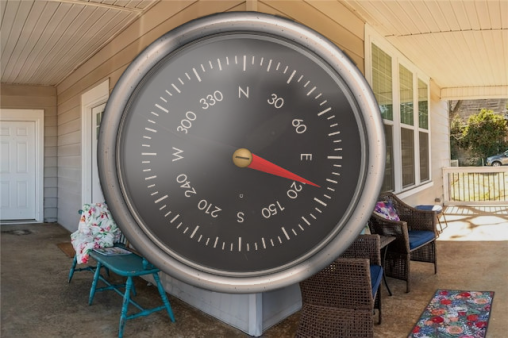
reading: {"value": 110, "unit": "°"}
